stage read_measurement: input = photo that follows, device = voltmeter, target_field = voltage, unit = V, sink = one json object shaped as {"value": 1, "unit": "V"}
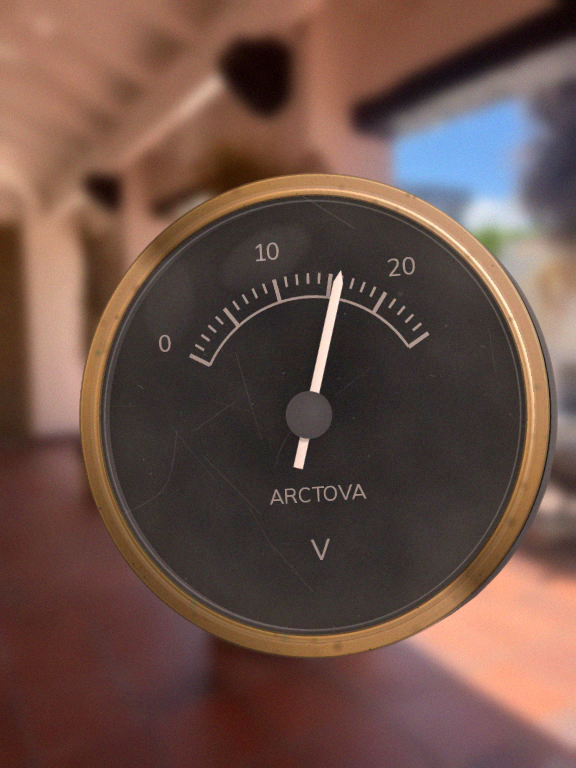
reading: {"value": 16, "unit": "V"}
